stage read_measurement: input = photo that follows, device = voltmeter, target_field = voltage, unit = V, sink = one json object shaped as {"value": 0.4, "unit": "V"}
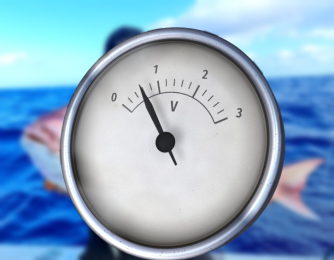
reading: {"value": 0.6, "unit": "V"}
